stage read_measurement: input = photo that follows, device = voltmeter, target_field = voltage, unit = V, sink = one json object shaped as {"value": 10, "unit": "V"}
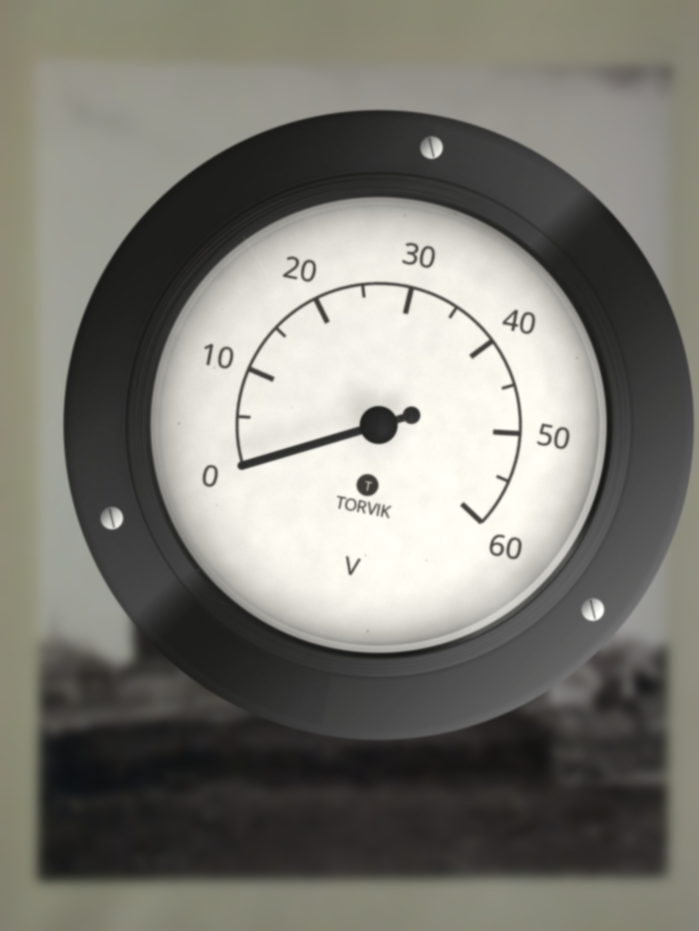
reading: {"value": 0, "unit": "V"}
